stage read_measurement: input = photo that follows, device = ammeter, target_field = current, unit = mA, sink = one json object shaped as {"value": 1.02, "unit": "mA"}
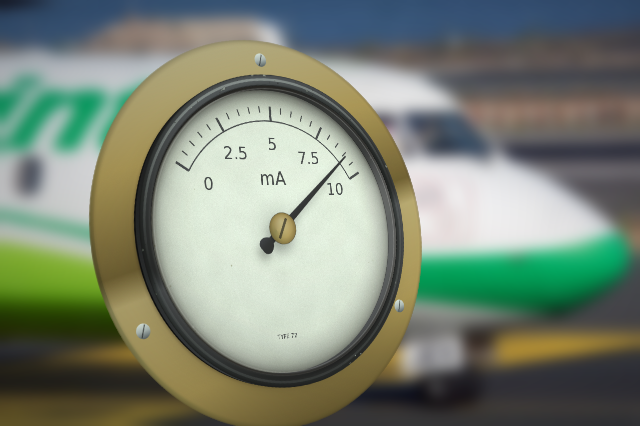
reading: {"value": 9, "unit": "mA"}
